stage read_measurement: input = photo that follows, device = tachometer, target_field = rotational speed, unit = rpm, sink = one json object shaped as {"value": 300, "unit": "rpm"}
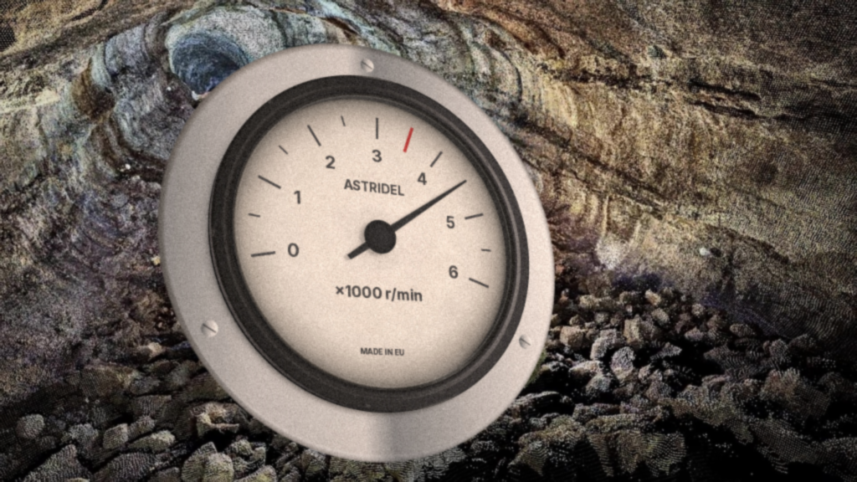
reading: {"value": 4500, "unit": "rpm"}
